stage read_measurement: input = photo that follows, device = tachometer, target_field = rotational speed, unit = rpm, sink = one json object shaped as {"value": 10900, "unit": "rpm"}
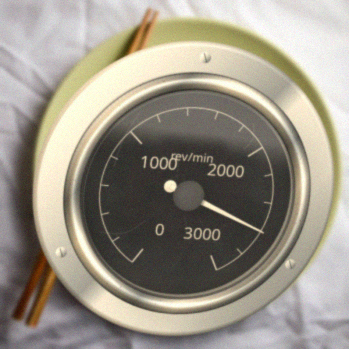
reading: {"value": 2600, "unit": "rpm"}
